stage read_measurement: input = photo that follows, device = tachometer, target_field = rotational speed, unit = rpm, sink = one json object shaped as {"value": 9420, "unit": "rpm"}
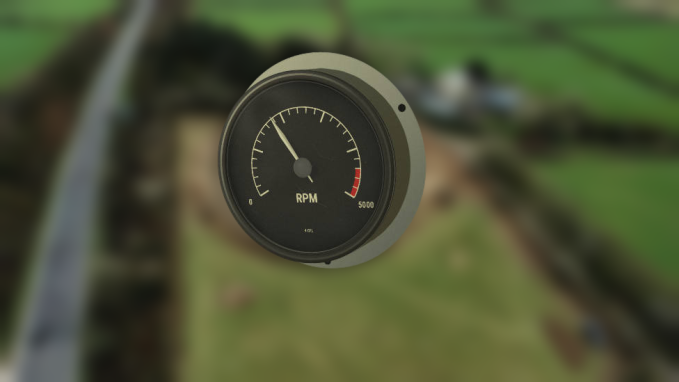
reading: {"value": 1800, "unit": "rpm"}
